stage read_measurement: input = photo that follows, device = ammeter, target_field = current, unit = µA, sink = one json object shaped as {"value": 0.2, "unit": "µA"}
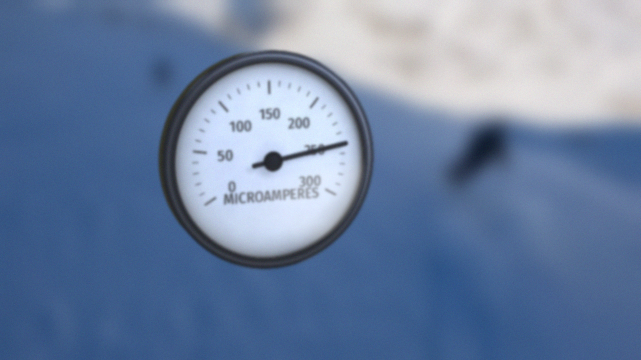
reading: {"value": 250, "unit": "µA"}
